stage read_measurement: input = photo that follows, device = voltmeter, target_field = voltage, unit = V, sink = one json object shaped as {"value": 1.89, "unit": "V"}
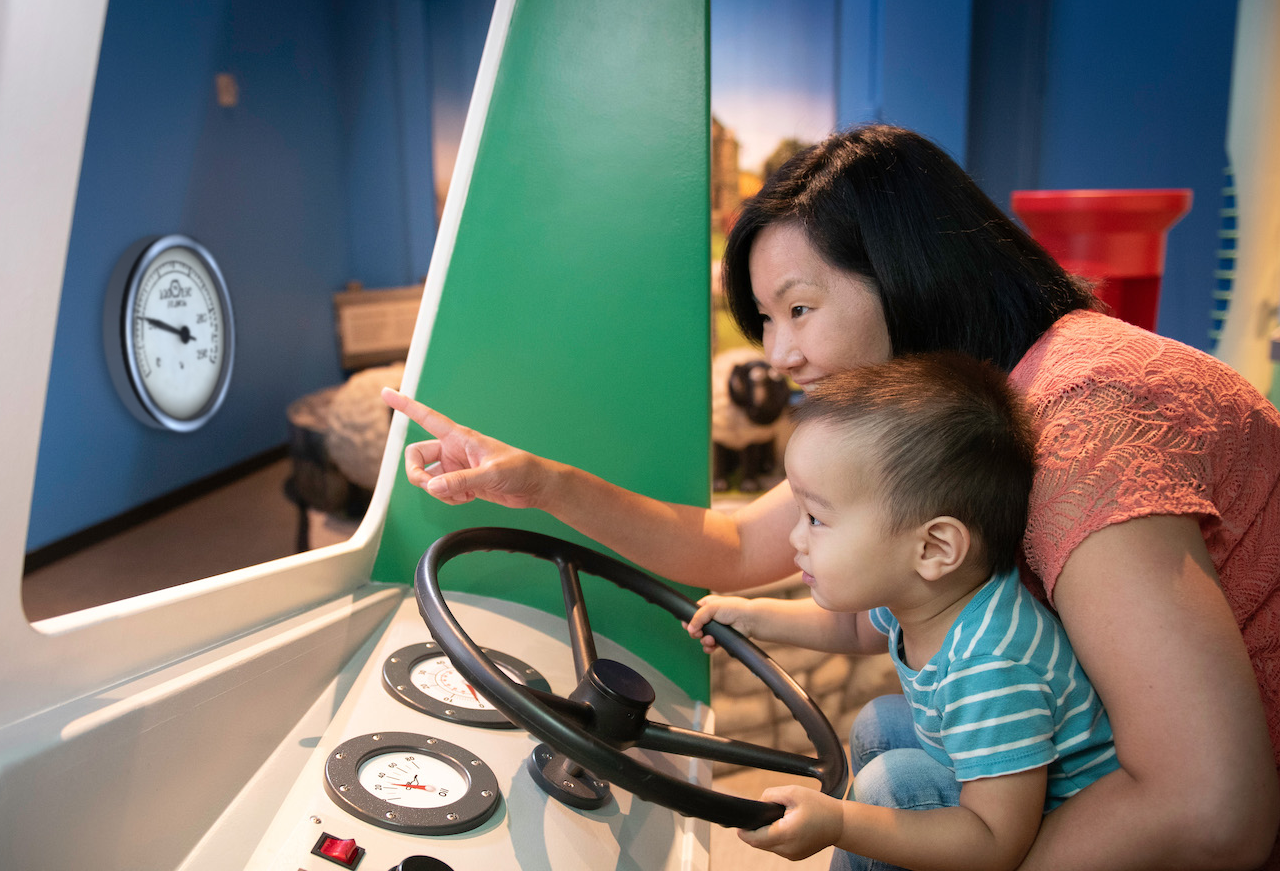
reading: {"value": 50, "unit": "V"}
